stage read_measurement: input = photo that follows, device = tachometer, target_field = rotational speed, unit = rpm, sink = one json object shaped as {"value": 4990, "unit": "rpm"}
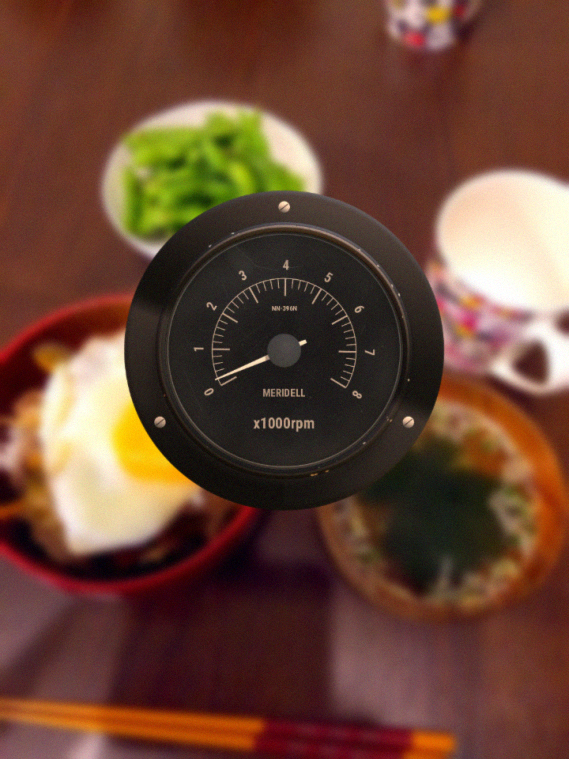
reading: {"value": 200, "unit": "rpm"}
